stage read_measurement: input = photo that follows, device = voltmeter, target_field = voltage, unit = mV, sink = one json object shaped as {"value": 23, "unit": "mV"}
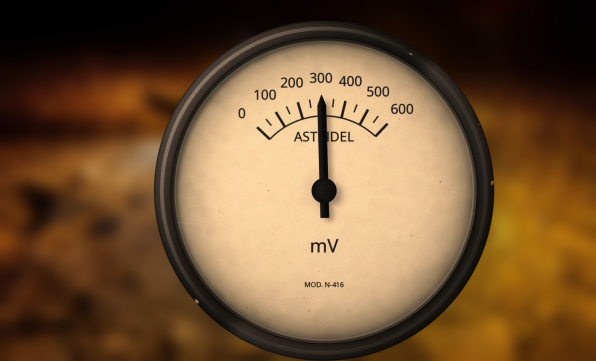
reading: {"value": 300, "unit": "mV"}
